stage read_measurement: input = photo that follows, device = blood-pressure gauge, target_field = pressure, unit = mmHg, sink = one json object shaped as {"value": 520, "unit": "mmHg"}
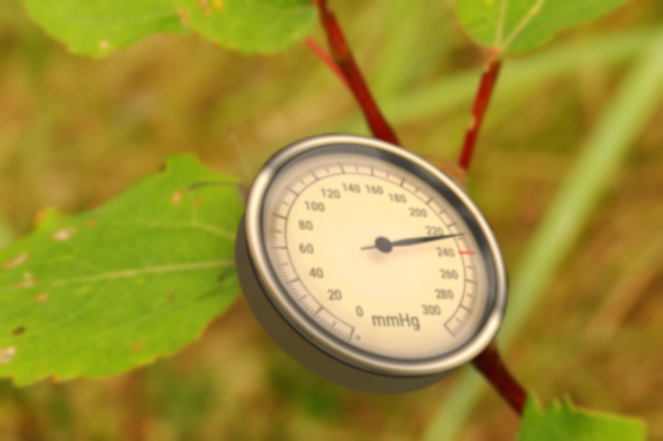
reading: {"value": 230, "unit": "mmHg"}
